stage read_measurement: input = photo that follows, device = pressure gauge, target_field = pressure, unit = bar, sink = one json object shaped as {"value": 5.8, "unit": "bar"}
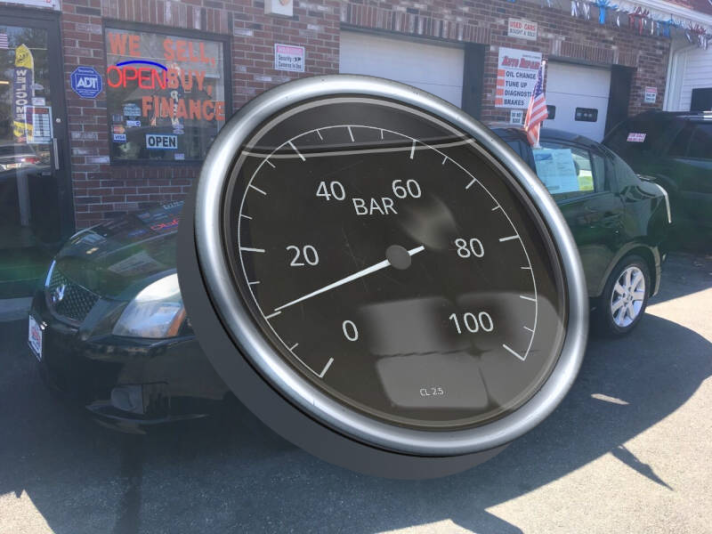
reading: {"value": 10, "unit": "bar"}
